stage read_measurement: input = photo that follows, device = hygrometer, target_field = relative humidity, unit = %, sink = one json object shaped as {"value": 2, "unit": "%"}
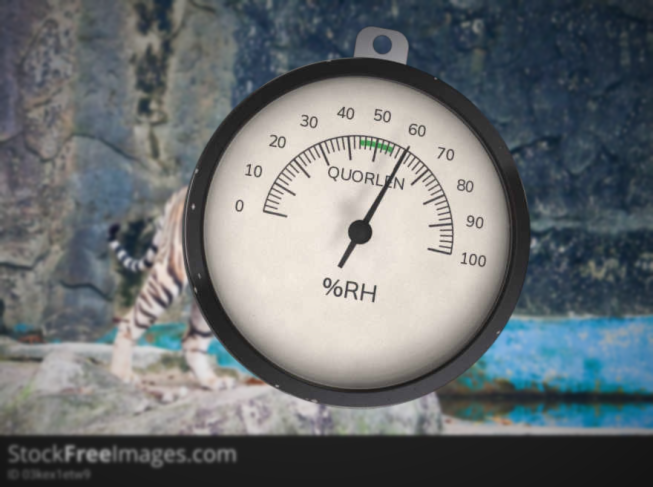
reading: {"value": 60, "unit": "%"}
